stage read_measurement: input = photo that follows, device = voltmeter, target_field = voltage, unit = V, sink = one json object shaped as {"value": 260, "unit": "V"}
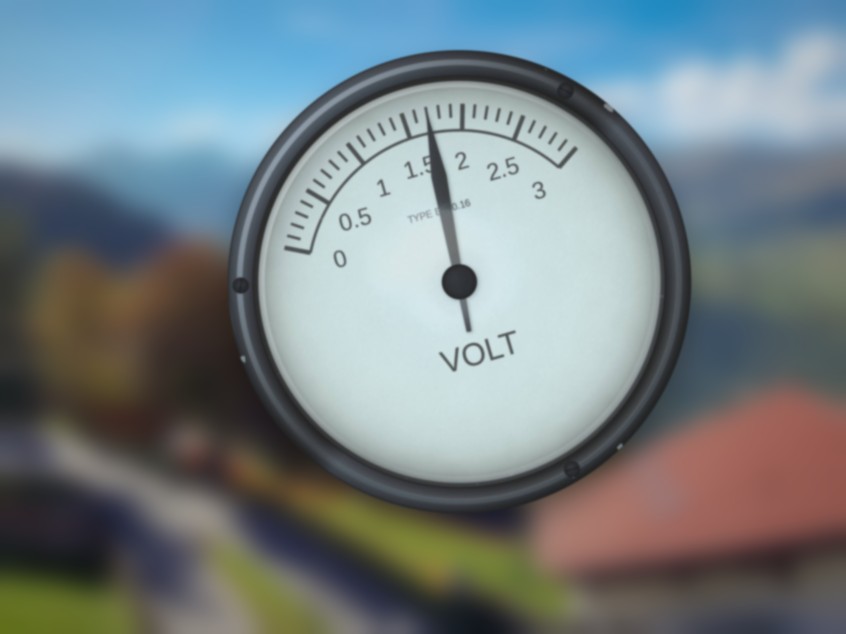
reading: {"value": 1.7, "unit": "V"}
